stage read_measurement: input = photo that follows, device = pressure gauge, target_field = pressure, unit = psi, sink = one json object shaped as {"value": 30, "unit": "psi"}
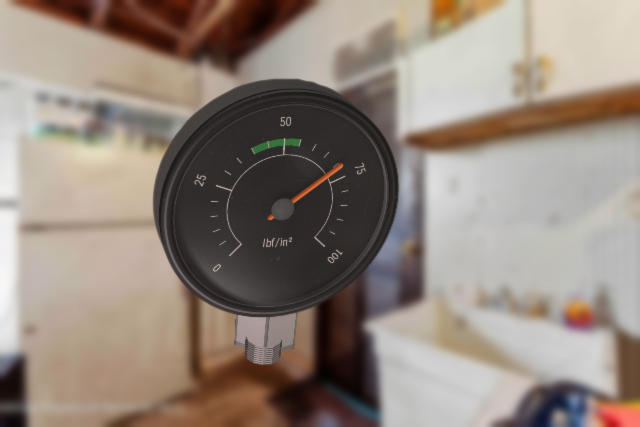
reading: {"value": 70, "unit": "psi"}
